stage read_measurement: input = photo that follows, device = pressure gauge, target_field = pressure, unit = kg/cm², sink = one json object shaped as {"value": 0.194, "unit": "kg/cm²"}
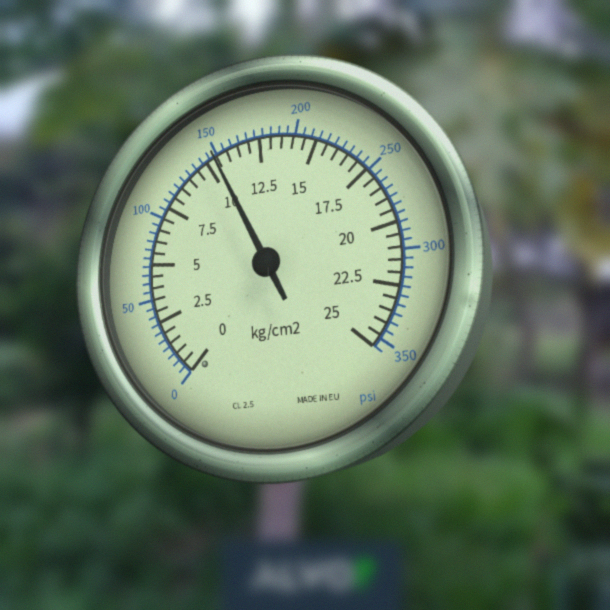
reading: {"value": 10.5, "unit": "kg/cm²"}
